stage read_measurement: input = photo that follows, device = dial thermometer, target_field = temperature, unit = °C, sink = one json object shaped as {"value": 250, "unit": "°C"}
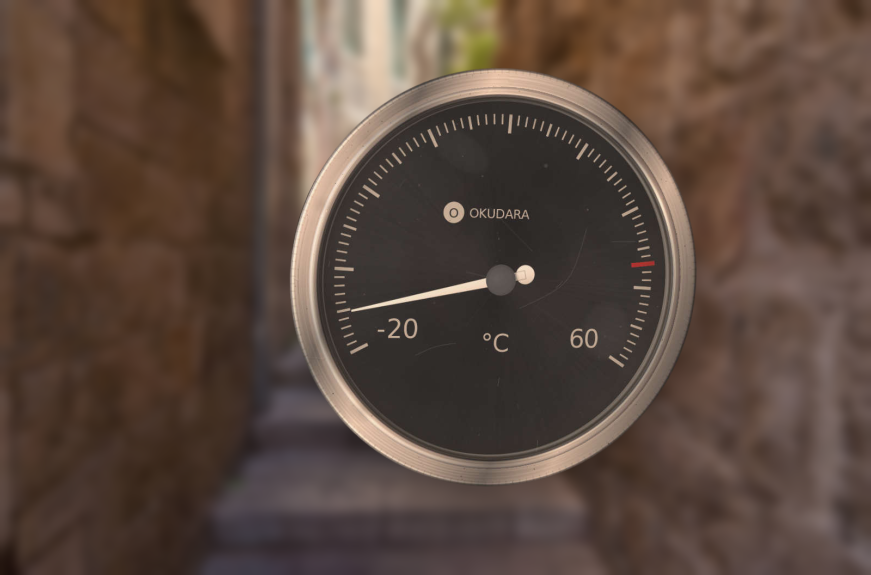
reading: {"value": -15, "unit": "°C"}
